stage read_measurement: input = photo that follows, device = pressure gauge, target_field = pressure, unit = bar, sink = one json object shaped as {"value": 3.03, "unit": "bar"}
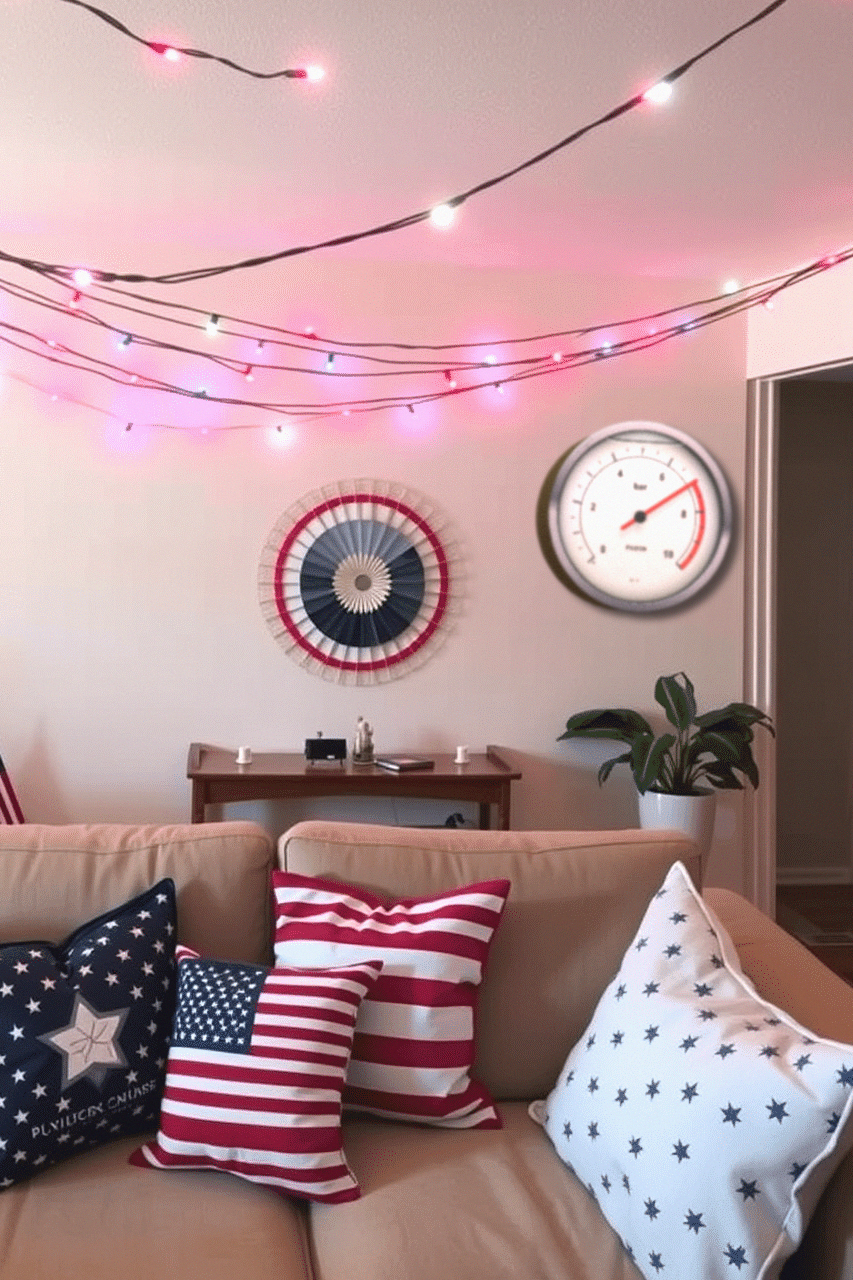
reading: {"value": 7, "unit": "bar"}
